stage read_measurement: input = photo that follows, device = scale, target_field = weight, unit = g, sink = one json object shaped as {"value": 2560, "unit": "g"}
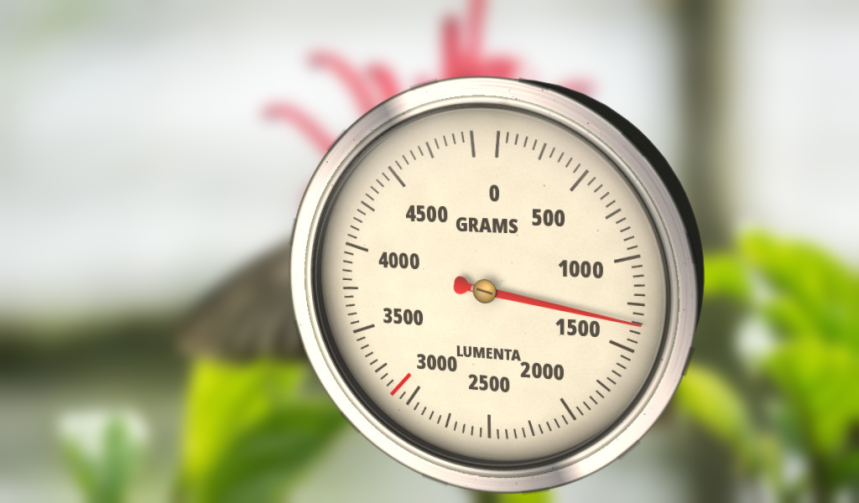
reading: {"value": 1350, "unit": "g"}
